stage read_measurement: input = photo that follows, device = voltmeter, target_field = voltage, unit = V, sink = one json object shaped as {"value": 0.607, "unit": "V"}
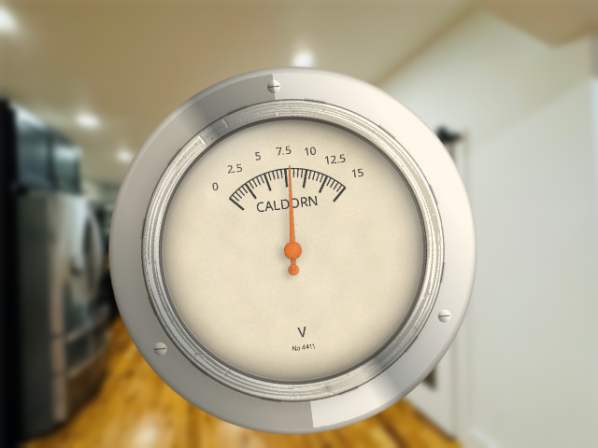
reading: {"value": 8, "unit": "V"}
